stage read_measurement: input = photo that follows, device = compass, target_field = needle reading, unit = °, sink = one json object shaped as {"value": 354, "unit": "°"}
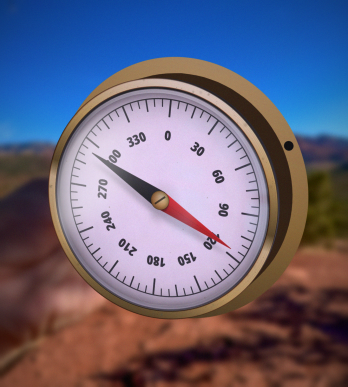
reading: {"value": 115, "unit": "°"}
